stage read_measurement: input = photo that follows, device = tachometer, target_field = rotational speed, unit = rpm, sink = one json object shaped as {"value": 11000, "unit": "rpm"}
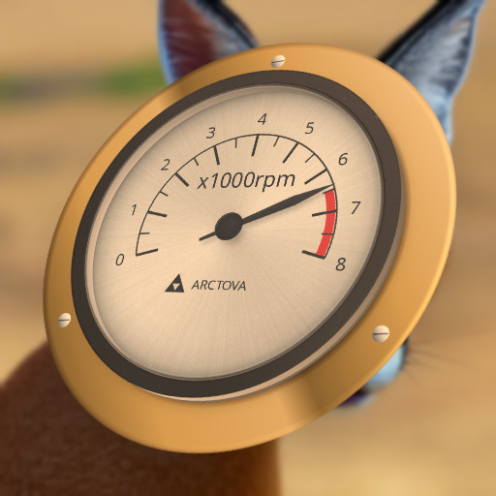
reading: {"value": 6500, "unit": "rpm"}
